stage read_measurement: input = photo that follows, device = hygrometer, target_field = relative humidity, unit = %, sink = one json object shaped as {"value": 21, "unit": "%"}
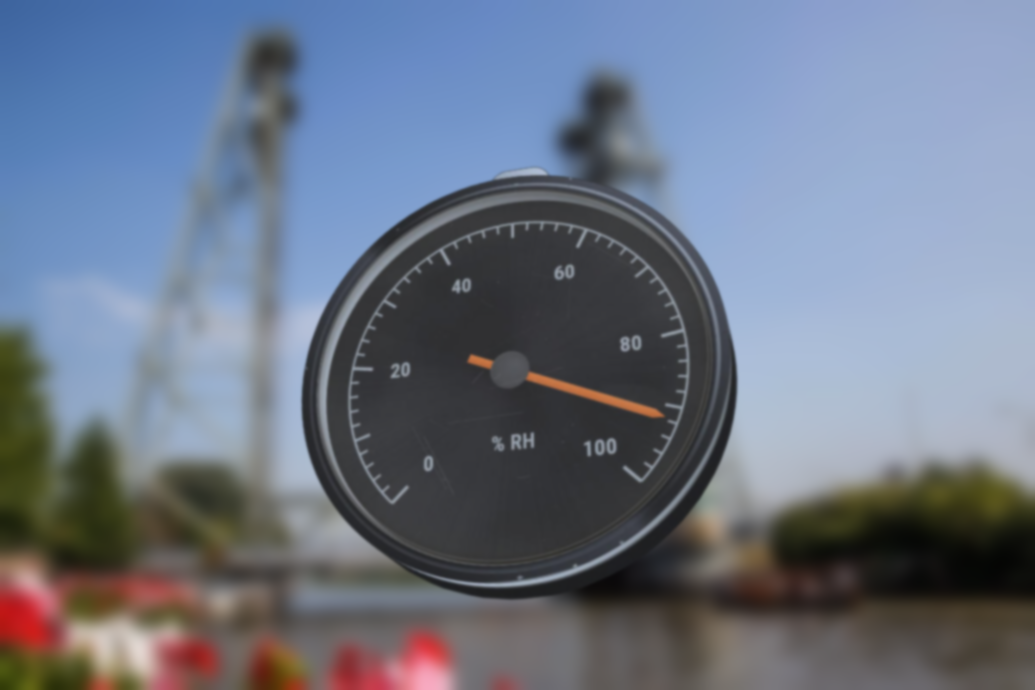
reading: {"value": 92, "unit": "%"}
